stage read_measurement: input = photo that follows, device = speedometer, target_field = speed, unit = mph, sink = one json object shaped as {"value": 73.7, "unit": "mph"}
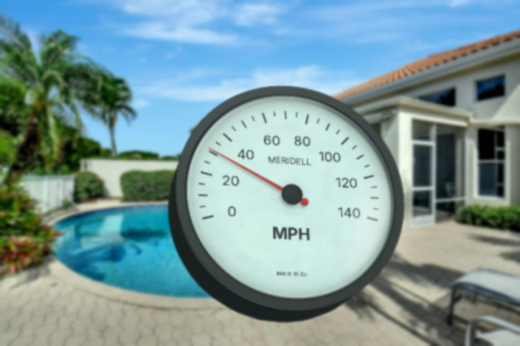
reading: {"value": 30, "unit": "mph"}
